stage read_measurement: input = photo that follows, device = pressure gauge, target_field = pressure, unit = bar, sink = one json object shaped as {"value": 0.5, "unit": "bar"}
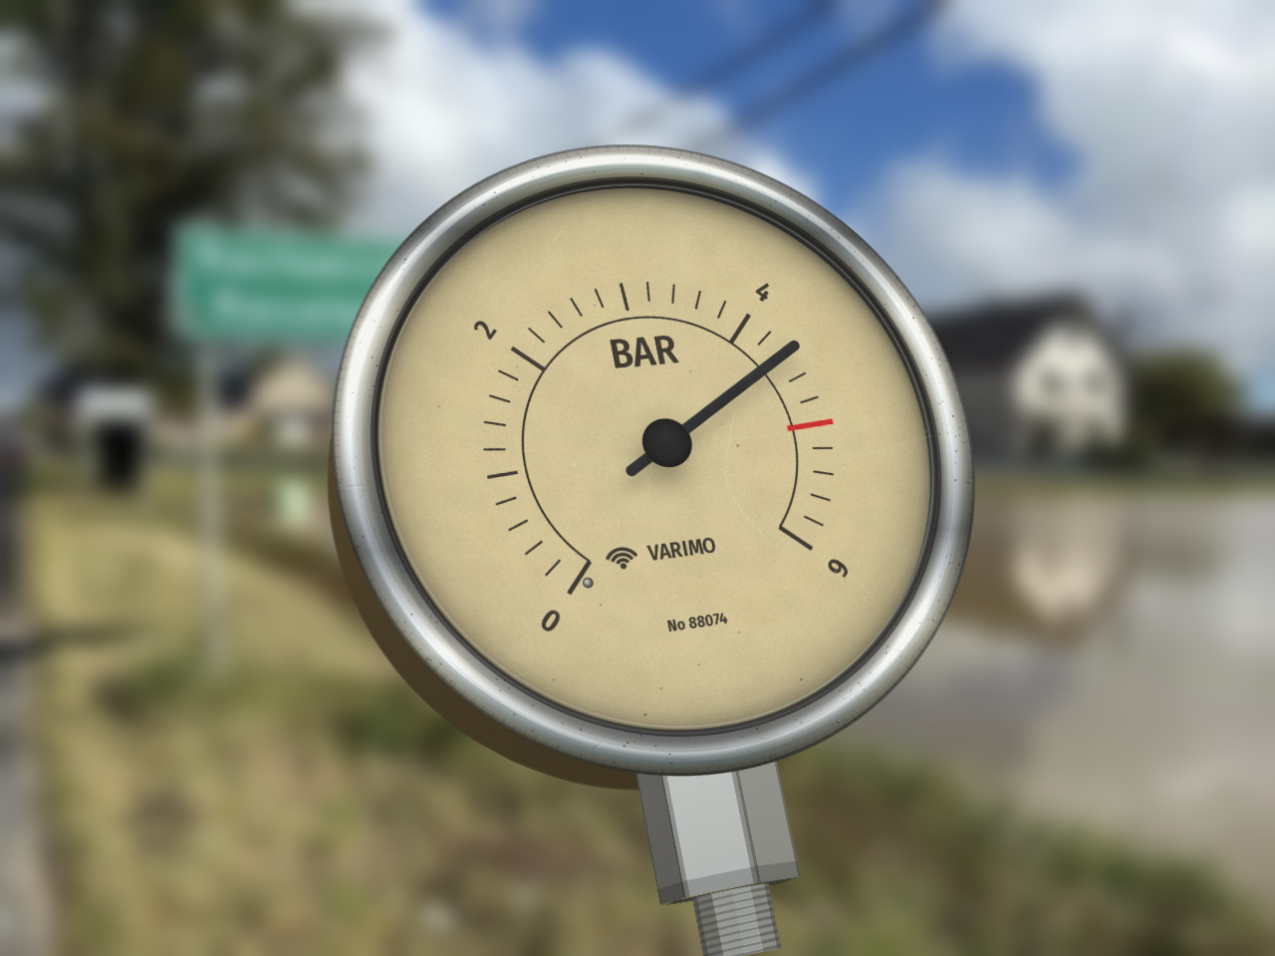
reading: {"value": 4.4, "unit": "bar"}
